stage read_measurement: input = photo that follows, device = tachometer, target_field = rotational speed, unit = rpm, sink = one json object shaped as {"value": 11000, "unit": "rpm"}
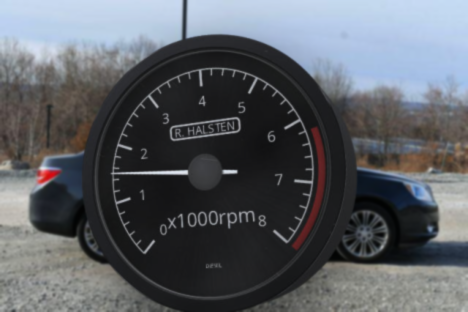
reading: {"value": 1500, "unit": "rpm"}
